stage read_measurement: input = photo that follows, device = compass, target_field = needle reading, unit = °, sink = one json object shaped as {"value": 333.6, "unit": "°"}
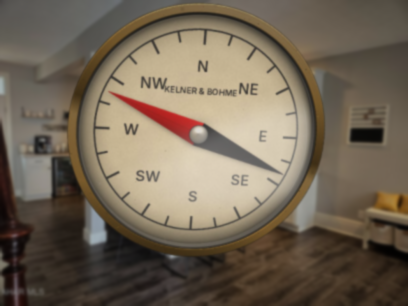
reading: {"value": 292.5, "unit": "°"}
